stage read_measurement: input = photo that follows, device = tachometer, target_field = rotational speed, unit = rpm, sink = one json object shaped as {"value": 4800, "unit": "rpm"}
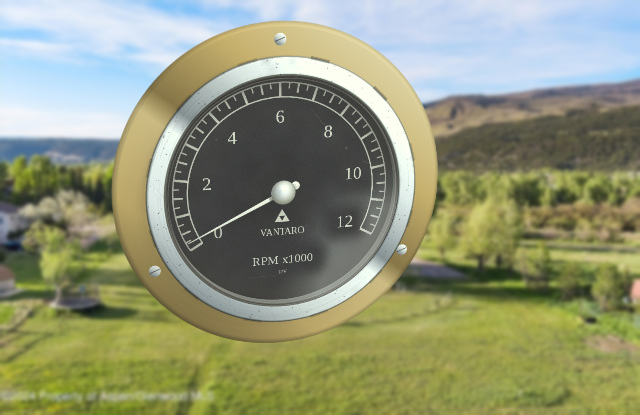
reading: {"value": 250, "unit": "rpm"}
